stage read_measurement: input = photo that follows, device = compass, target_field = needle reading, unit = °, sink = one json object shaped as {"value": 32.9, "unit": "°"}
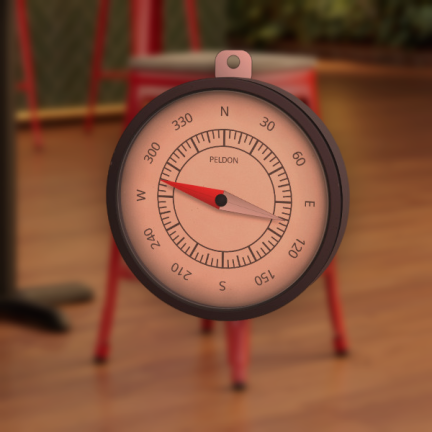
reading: {"value": 285, "unit": "°"}
